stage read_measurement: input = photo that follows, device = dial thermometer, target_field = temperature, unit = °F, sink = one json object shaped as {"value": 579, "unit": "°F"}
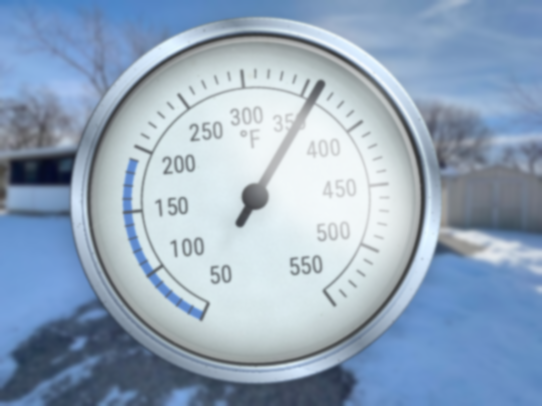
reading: {"value": 360, "unit": "°F"}
